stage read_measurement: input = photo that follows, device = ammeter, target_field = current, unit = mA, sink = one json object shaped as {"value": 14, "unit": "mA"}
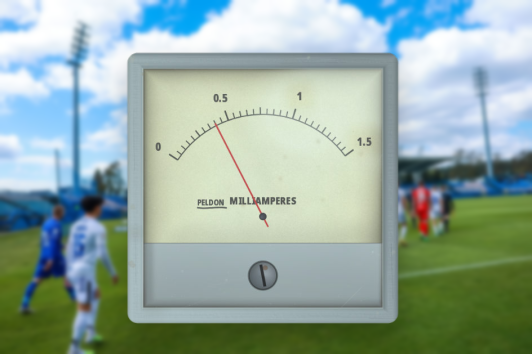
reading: {"value": 0.4, "unit": "mA"}
